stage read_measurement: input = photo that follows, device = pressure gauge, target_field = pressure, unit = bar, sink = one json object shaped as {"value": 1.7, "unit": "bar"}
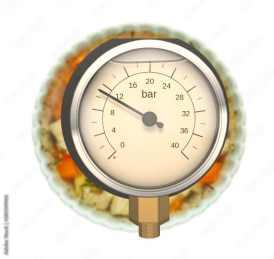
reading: {"value": 11, "unit": "bar"}
